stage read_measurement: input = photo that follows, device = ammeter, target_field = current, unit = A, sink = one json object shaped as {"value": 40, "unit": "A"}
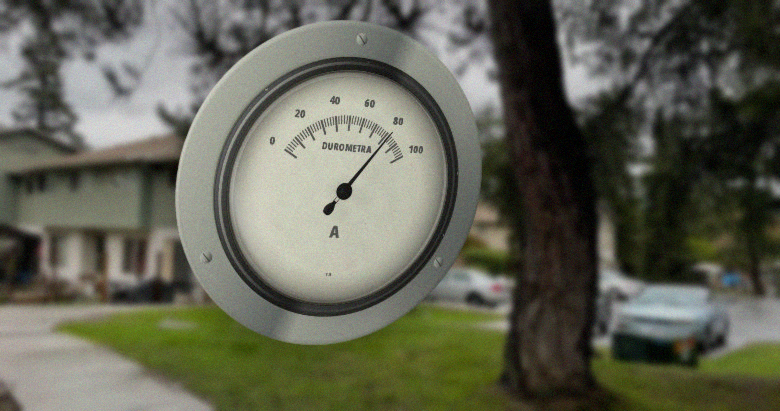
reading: {"value": 80, "unit": "A"}
